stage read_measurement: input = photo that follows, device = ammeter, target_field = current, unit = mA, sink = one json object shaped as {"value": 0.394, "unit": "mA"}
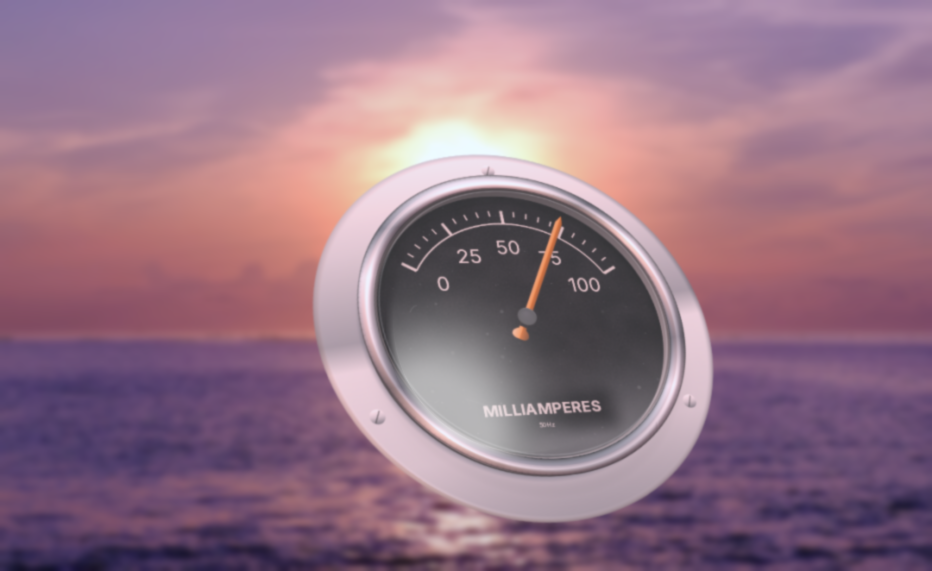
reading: {"value": 72.5, "unit": "mA"}
